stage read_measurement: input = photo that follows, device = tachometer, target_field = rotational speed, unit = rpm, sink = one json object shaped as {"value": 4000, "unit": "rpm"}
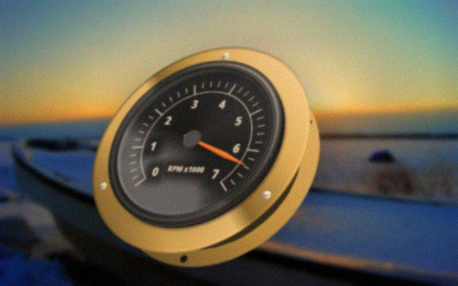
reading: {"value": 6400, "unit": "rpm"}
